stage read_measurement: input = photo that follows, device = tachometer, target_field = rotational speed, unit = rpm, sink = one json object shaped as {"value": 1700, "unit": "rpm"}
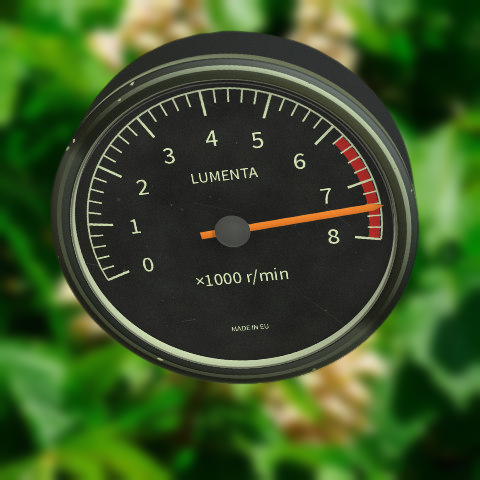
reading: {"value": 7400, "unit": "rpm"}
